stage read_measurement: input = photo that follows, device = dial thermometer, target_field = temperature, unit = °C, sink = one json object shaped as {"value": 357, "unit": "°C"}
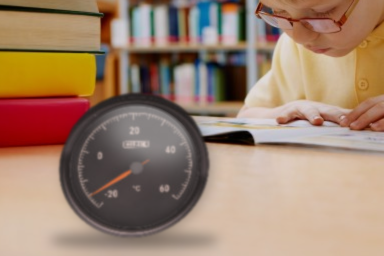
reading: {"value": -15, "unit": "°C"}
